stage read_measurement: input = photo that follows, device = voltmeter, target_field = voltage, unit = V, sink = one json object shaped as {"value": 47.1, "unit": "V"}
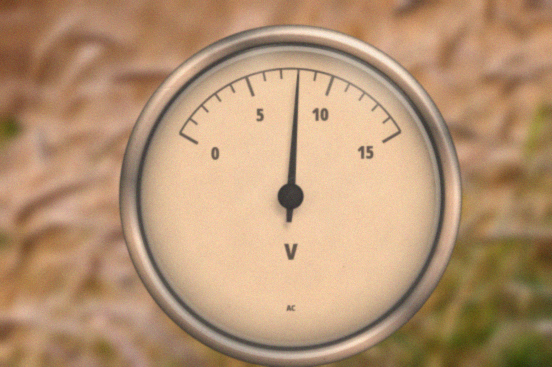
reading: {"value": 8, "unit": "V"}
